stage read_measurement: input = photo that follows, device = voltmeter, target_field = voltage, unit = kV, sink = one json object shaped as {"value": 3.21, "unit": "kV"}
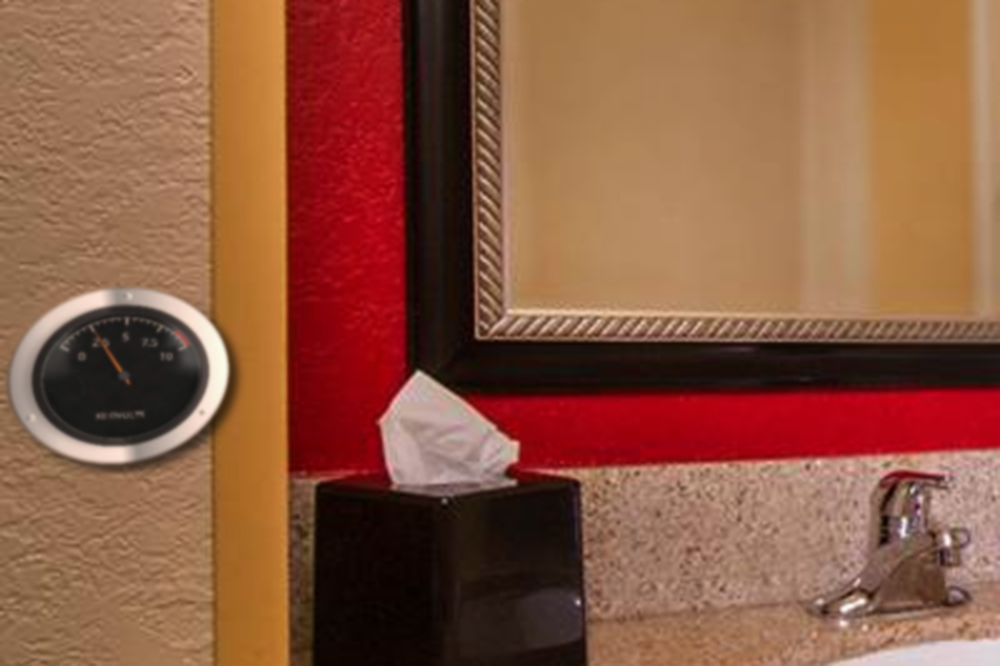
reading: {"value": 2.5, "unit": "kV"}
